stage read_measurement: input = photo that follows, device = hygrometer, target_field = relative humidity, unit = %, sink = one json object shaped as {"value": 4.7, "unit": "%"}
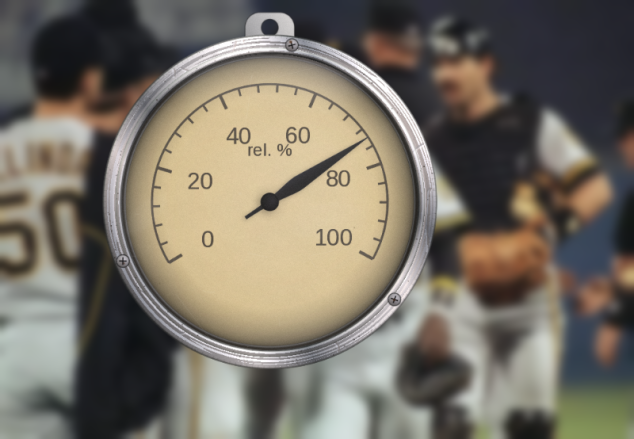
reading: {"value": 74, "unit": "%"}
